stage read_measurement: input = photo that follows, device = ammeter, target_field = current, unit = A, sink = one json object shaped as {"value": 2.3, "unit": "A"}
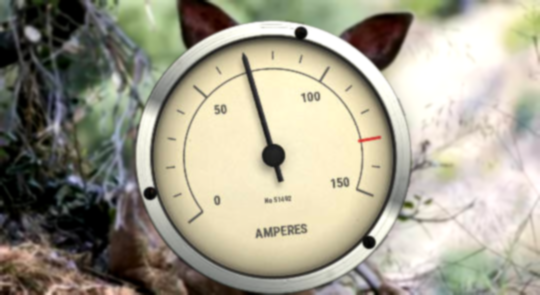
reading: {"value": 70, "unit": "A"}
